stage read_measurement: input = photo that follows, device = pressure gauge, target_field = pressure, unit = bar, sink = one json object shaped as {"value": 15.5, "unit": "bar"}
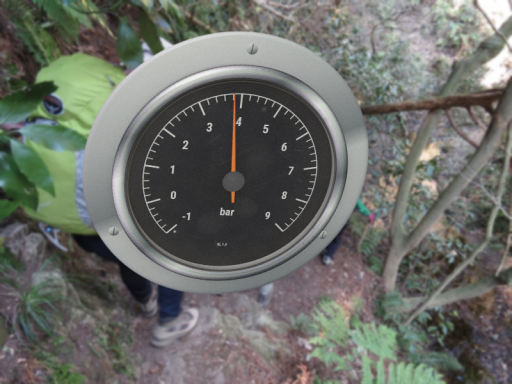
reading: {"value": 3.8, "unit": "bar"}
